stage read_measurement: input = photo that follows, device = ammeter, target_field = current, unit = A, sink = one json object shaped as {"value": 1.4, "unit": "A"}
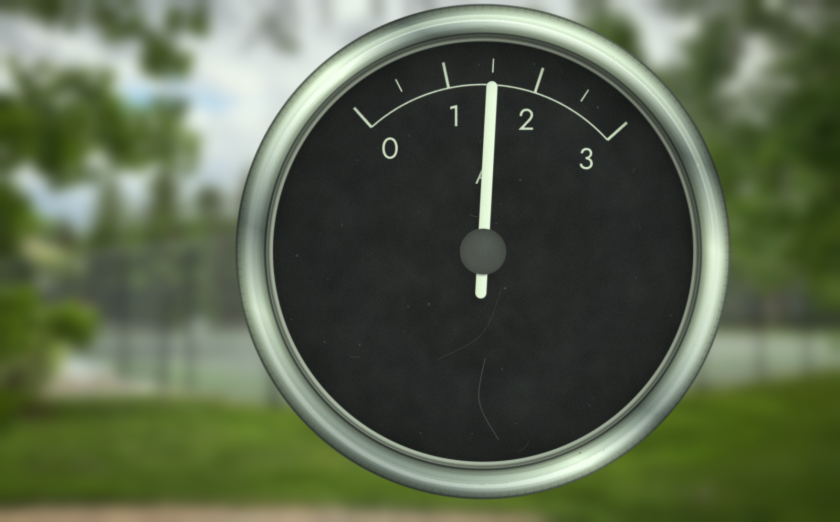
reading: {"value": 1.5, "unit": "A"}
